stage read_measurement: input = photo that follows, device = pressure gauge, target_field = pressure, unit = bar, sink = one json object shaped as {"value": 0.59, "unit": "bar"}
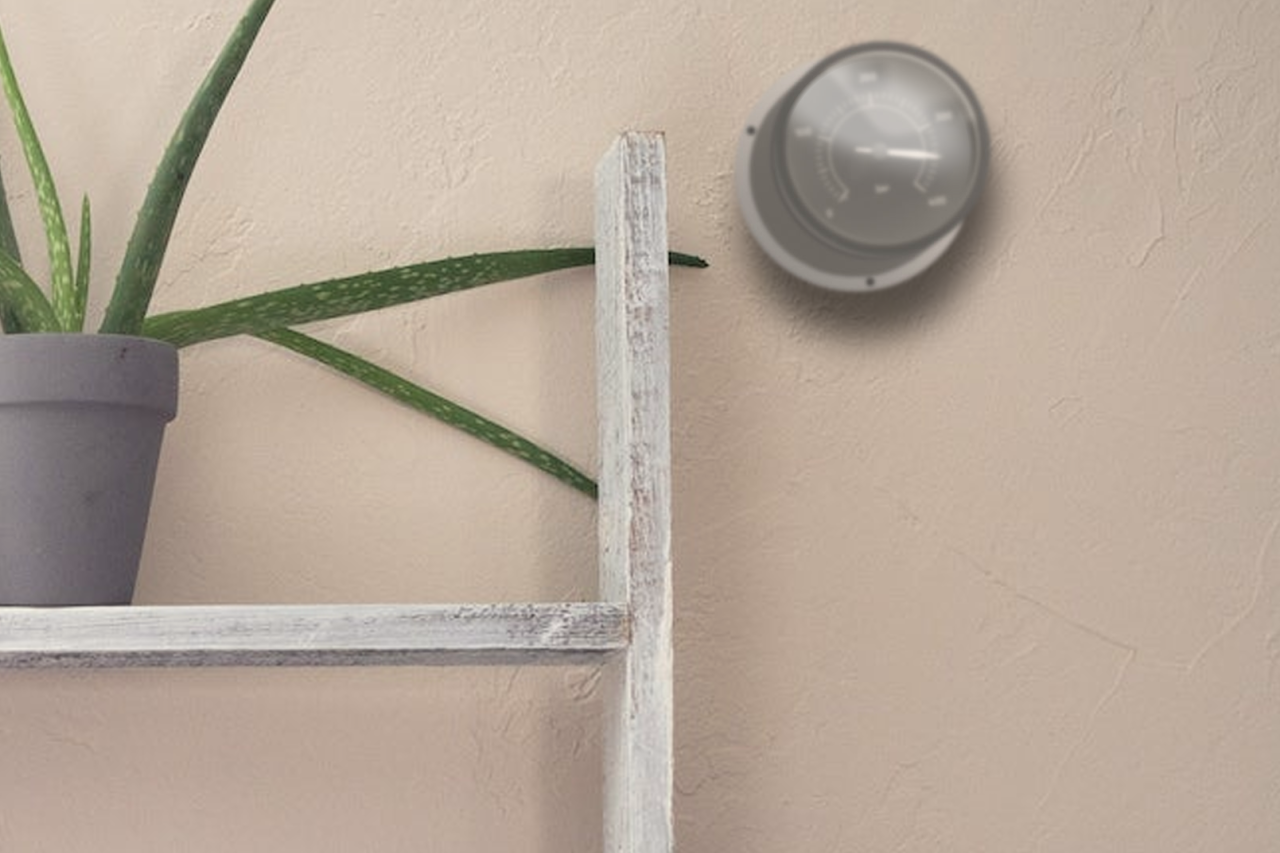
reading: {"value": 350, "unit": "bar"}
